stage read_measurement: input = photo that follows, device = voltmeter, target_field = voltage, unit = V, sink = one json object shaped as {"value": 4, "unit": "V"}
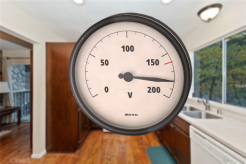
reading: {"value": 180, "unit": "V"}
